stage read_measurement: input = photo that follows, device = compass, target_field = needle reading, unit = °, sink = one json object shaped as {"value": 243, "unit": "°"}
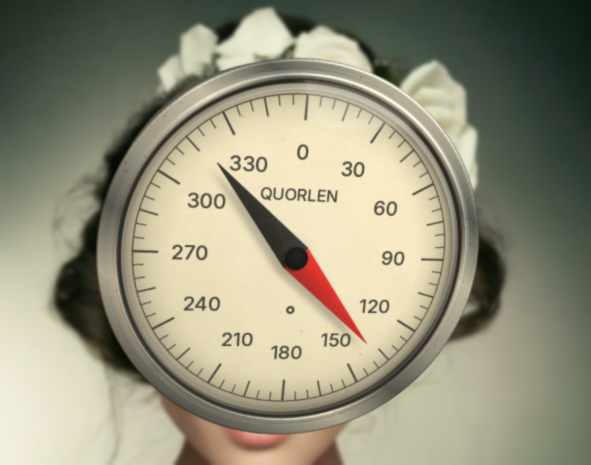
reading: {"value": 137.5, "unit": "°"}
